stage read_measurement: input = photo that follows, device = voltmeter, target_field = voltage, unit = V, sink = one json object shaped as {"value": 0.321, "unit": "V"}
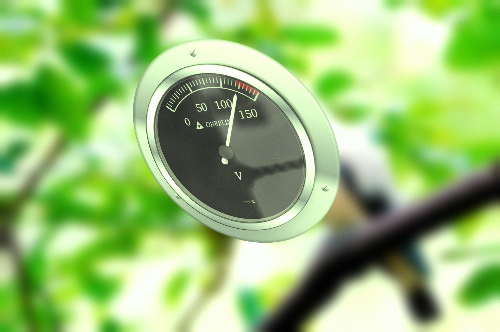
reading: {"value": 125, "unit": "V"}
